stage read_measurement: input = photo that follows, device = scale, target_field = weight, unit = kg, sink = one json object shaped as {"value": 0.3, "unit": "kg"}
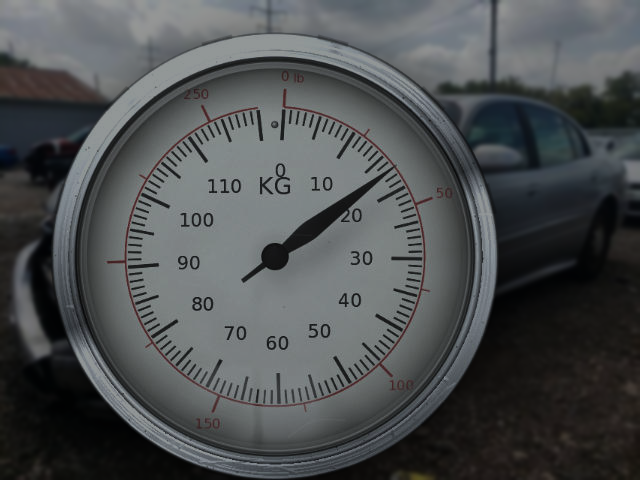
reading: {"value": 17, "unit": "kg"}
